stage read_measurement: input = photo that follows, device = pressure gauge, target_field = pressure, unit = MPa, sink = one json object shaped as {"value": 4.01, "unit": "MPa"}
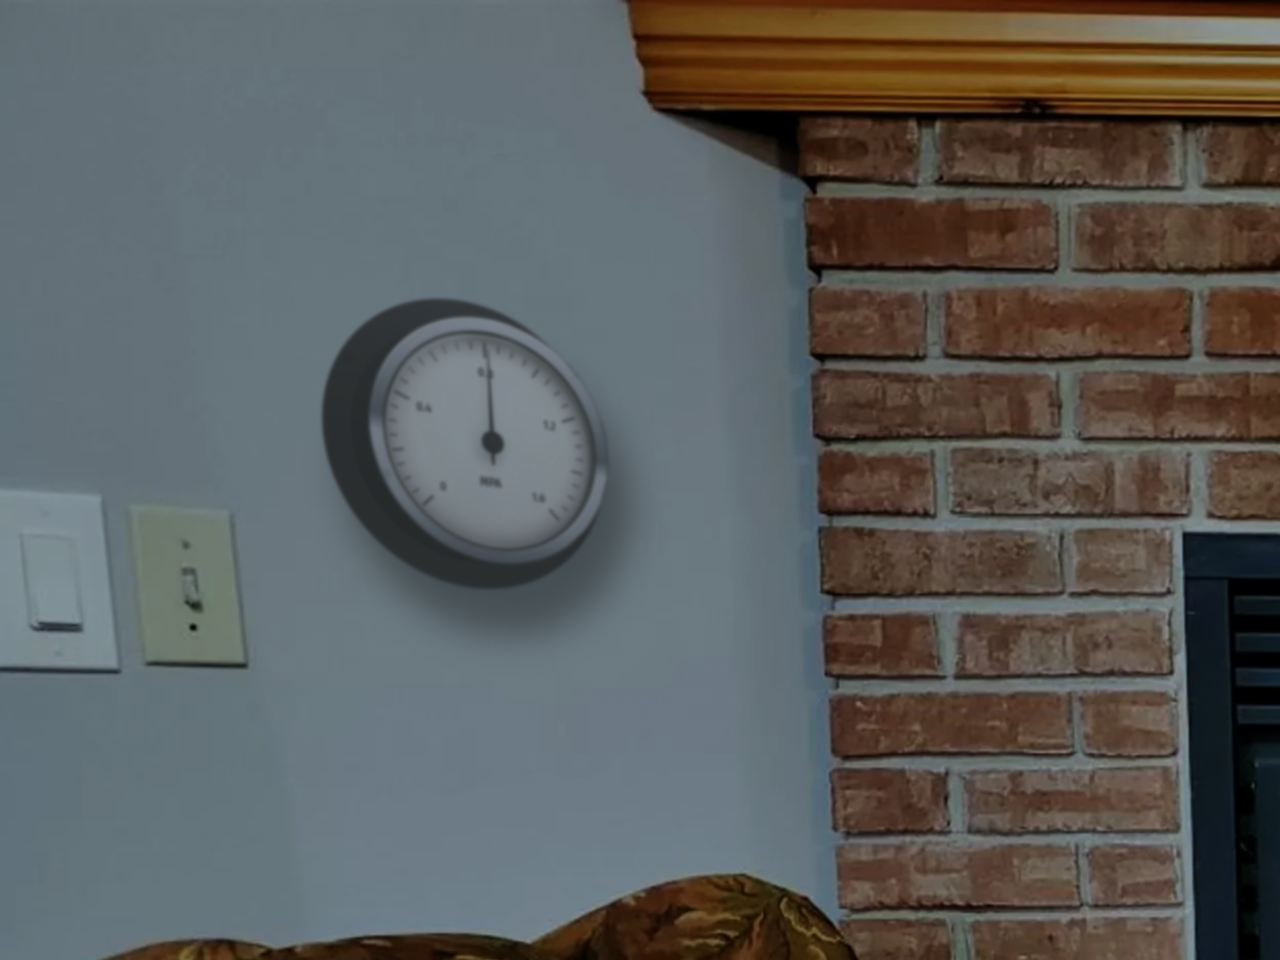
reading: {"value": 0.8, "unit": "MPa"}
